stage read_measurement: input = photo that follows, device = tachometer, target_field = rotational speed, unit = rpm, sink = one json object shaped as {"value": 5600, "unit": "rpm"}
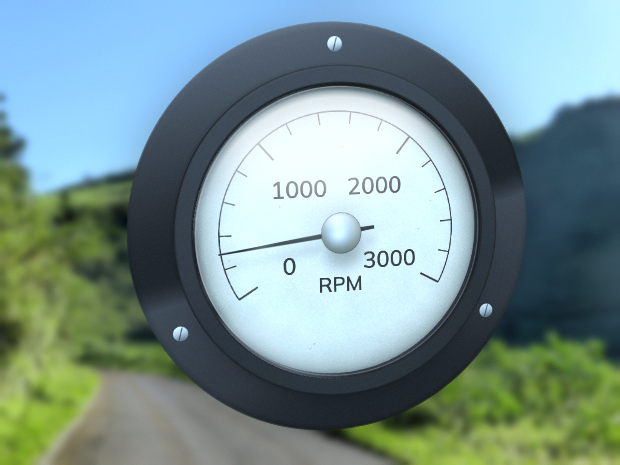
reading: {"value": 300, "unit": "rpm"}
